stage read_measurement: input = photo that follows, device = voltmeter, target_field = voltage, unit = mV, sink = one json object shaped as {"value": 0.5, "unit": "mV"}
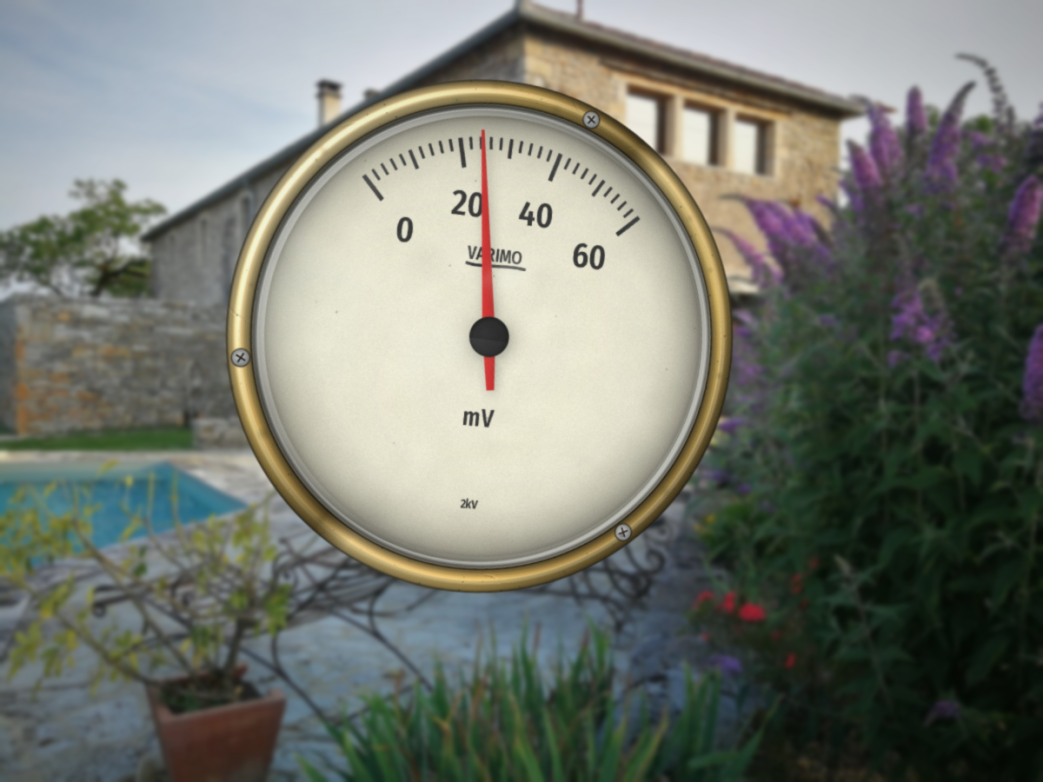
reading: {"value": 24, "unit": "mV"}
